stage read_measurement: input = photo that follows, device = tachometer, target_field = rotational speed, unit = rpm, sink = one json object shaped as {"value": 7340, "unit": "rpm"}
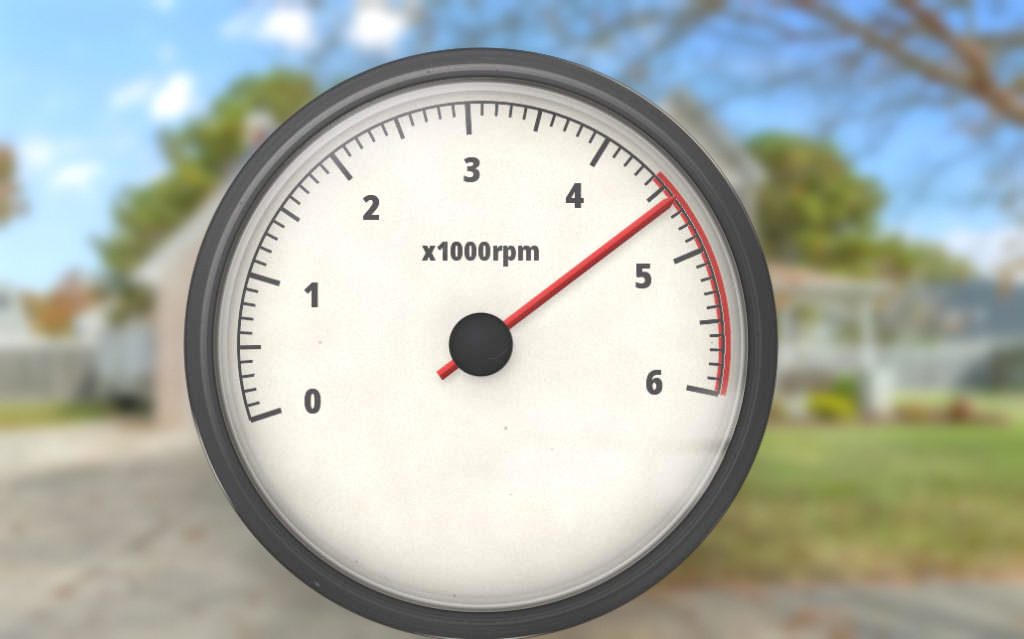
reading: {"value": 4600, "unit": "rpm"}
